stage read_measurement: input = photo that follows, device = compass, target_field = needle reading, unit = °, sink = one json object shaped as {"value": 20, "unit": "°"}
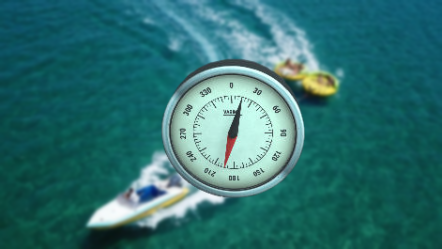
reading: {"value": 195, "unit": "°"}
